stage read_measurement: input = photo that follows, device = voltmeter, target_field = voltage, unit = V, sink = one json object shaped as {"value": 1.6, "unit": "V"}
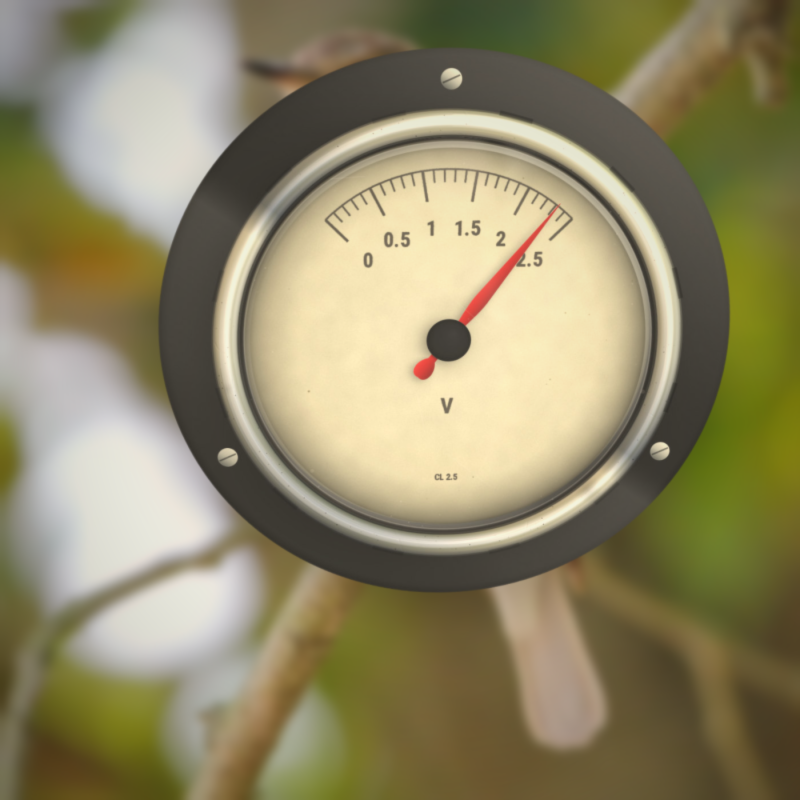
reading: {"value": 2.3, "unit": "V"}
